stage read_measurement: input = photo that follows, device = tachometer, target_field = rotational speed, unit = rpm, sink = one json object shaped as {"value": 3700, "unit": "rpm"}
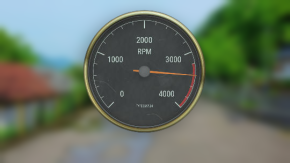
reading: {"value": 3400, "unit": "rpm"}
